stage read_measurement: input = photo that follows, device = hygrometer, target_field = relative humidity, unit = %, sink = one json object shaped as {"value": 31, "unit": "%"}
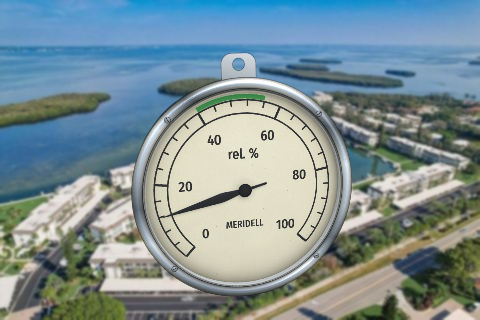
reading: {"value": 12, "unit": "%"}
